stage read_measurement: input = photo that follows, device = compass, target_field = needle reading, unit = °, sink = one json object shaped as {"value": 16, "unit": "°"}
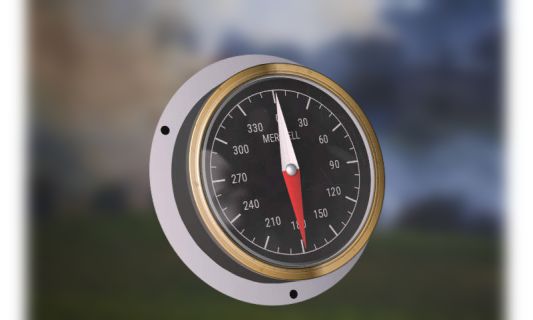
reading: {"value": 180, "unit": "°"}
